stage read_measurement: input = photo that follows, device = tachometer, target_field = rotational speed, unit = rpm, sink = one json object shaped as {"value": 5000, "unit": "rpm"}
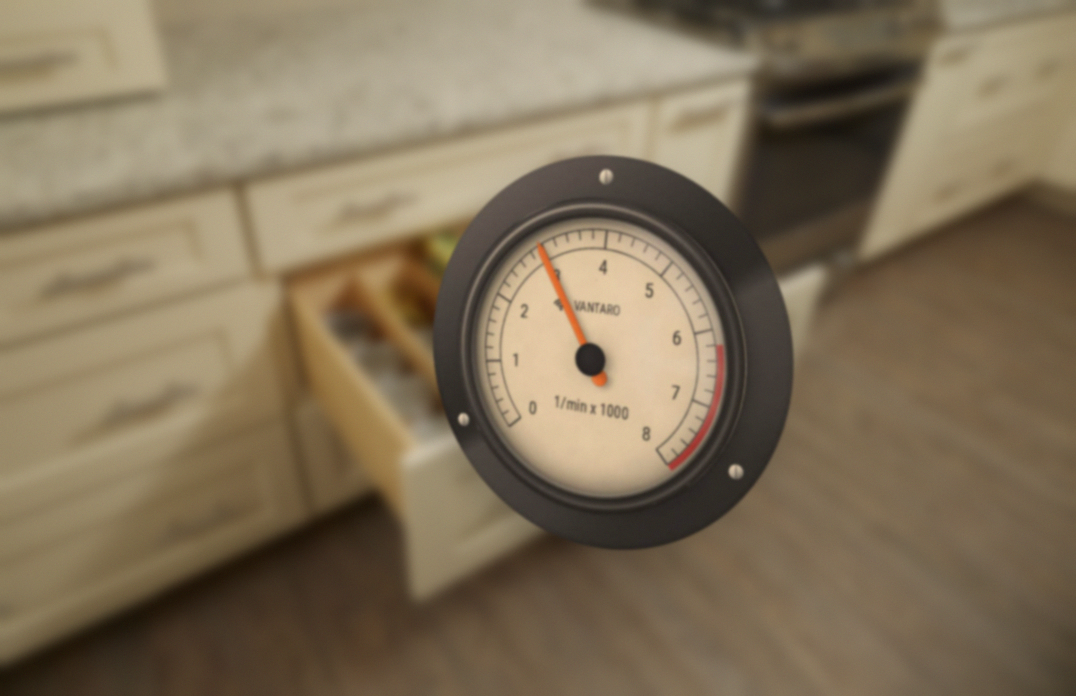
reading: {"value": 3000, "unit": "rpm"}
